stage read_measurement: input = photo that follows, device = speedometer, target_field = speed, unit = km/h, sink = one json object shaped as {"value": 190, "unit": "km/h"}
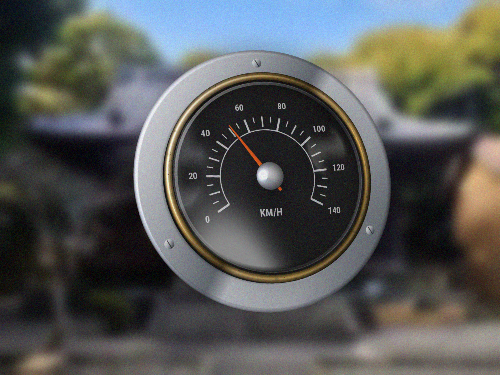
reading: {"value": 50, "unit": "km/h"}
